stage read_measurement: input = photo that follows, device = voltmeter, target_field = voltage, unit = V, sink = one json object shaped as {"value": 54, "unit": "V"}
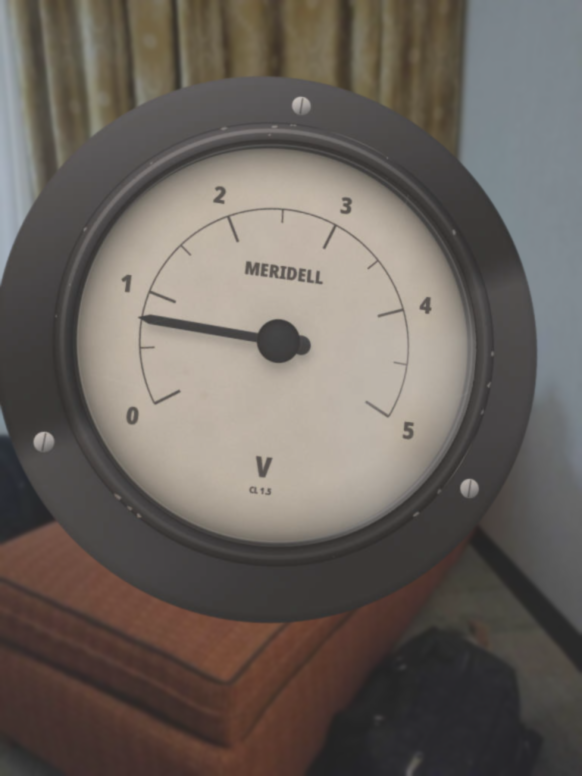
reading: {"value": 0.75, "unit": "V"}
